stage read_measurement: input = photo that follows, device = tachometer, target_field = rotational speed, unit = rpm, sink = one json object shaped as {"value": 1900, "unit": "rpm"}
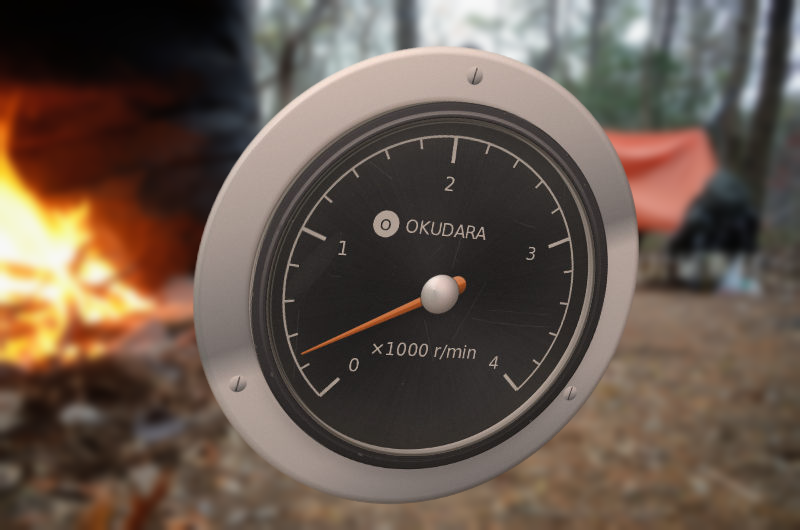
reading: {"value": 300, "unit": "rpm"}
